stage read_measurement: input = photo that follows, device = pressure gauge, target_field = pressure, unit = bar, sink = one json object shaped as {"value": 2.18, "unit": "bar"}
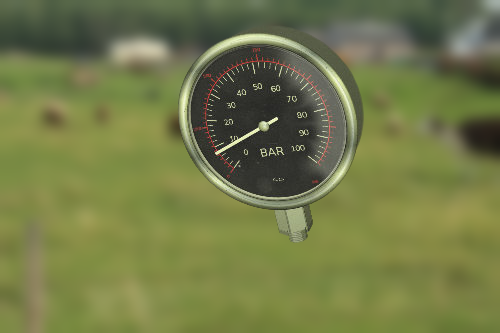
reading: {"value": 8, "unit": "bar"}
